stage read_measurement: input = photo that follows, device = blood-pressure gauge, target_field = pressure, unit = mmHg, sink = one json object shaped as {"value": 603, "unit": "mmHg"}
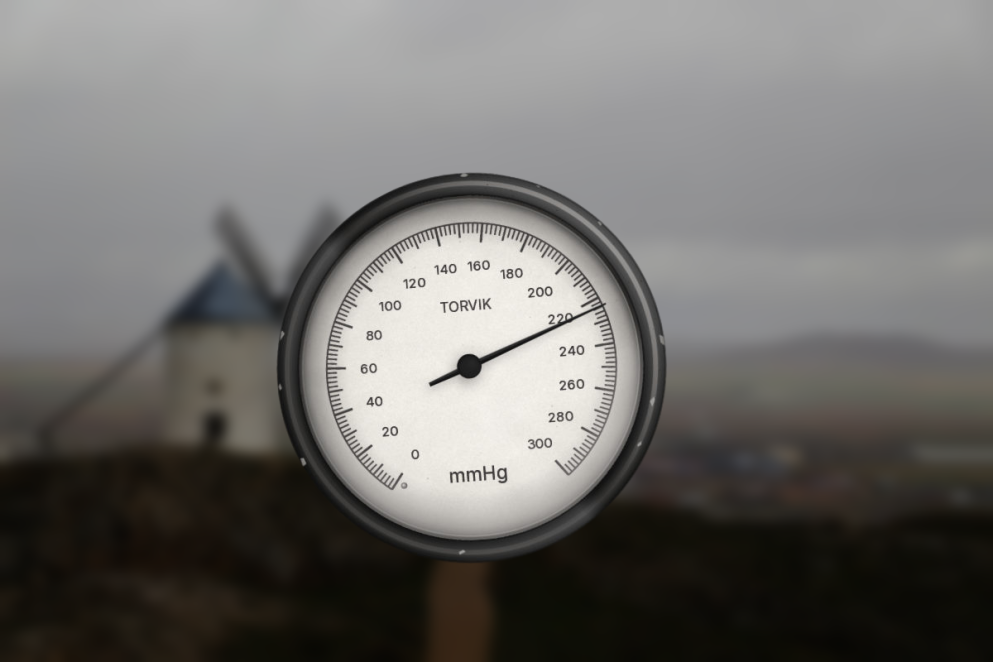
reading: {"value": 224, "unit": "mmHg"}
